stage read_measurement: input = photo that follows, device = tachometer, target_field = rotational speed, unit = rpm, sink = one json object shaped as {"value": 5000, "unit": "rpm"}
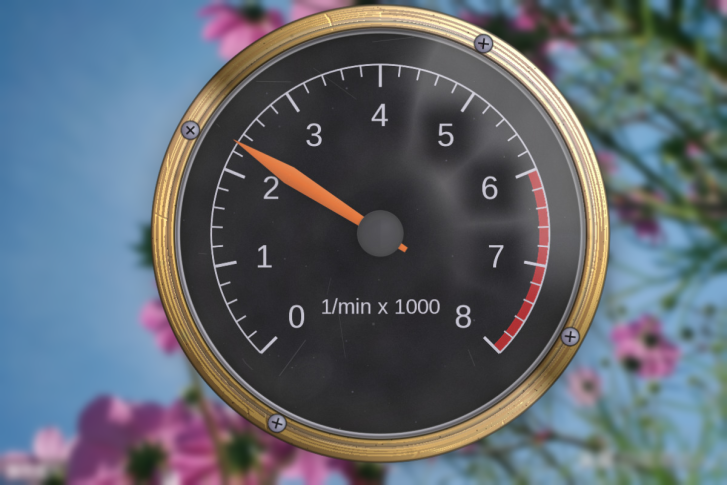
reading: {"value": 2300, "unit": "rpm"}
